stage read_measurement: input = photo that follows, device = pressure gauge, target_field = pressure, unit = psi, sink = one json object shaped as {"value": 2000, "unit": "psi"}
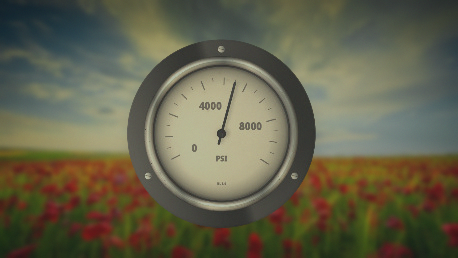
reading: {"value": 5500, "unit": "psi"}
